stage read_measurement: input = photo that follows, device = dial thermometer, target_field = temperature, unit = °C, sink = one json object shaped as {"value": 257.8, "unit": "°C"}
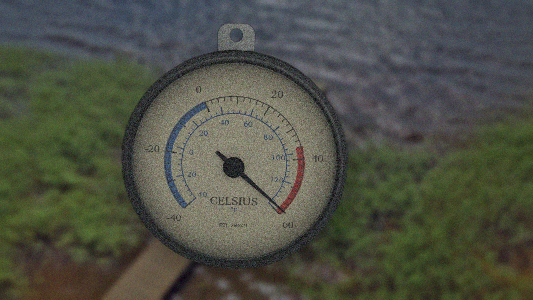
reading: {"value": 58, "unit": "°C"}
